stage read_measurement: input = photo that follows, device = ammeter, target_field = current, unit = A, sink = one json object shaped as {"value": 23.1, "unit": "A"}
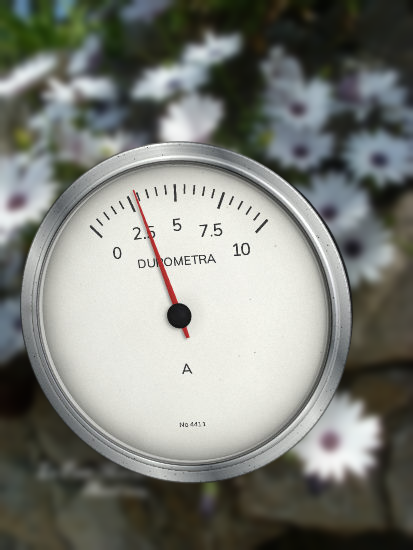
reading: {"value": 3, "unit": "A"}
